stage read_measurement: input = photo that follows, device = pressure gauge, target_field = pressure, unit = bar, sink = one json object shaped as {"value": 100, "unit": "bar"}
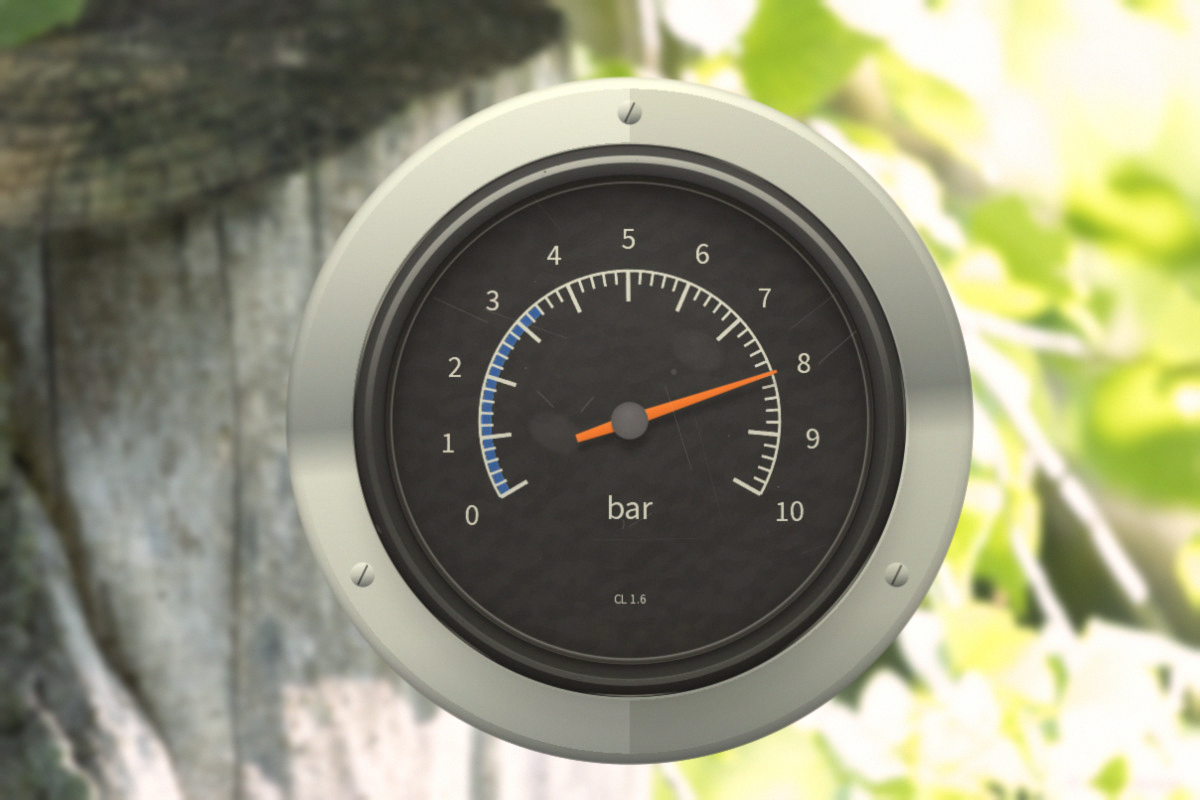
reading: {"value": 8, "unit": "bar"}
